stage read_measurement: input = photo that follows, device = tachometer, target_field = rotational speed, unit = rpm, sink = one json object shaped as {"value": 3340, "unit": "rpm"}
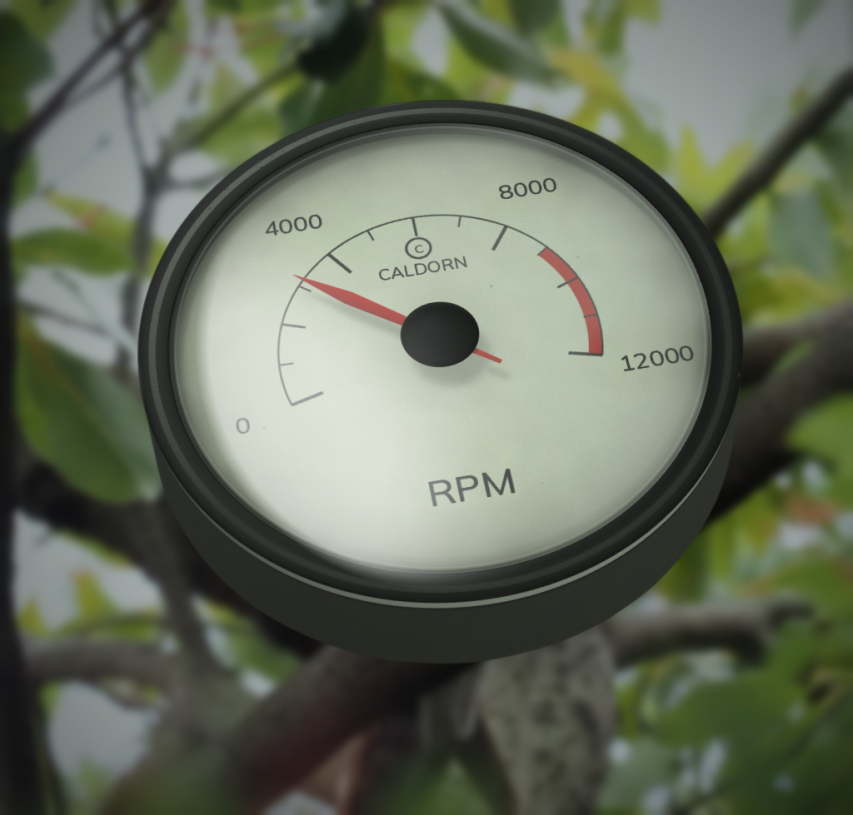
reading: {"value": 3000, "unit": "rpm"}
